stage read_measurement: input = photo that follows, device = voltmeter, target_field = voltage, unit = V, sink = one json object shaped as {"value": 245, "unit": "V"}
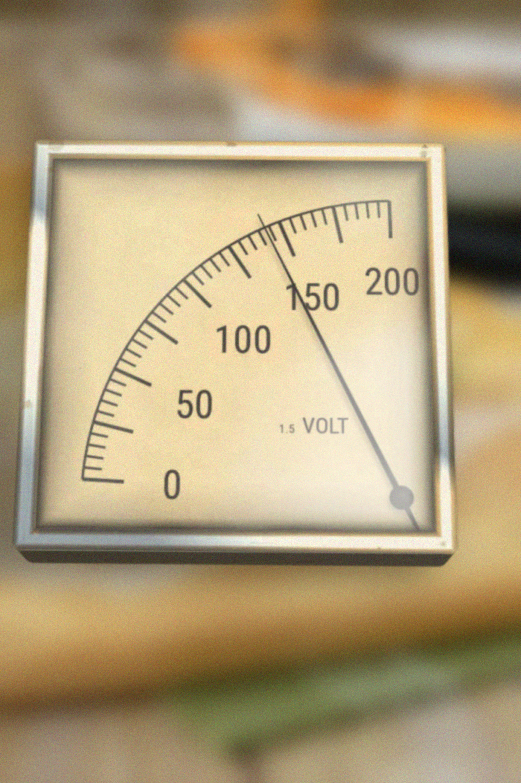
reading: {"value": 142.5, "unit": "V"}
